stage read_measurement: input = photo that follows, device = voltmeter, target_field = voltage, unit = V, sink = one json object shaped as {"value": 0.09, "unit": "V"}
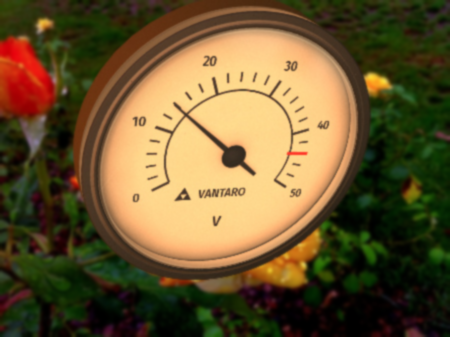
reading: {"value": 14, "unit": "V"}
